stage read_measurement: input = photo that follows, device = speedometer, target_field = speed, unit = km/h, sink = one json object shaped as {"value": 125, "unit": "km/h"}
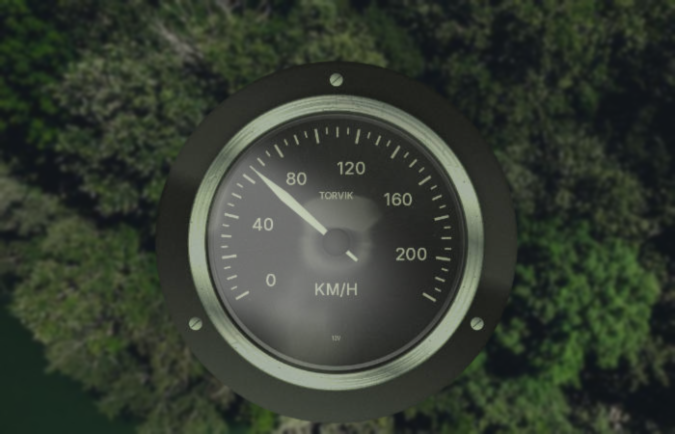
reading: {"value": 65, "unit": "km/h"}
